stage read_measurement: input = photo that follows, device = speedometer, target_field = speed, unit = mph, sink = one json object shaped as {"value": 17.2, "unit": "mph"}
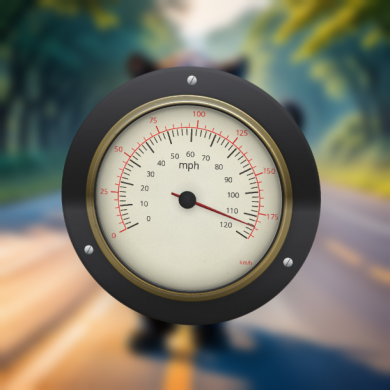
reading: {"value": 114, "unit": "mph"}
